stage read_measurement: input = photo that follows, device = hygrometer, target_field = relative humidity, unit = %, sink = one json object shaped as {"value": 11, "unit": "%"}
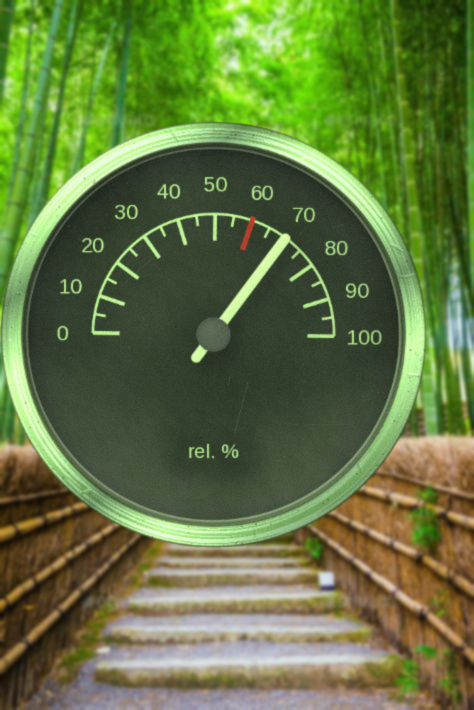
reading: {"value": 70, "unit": "%"}
